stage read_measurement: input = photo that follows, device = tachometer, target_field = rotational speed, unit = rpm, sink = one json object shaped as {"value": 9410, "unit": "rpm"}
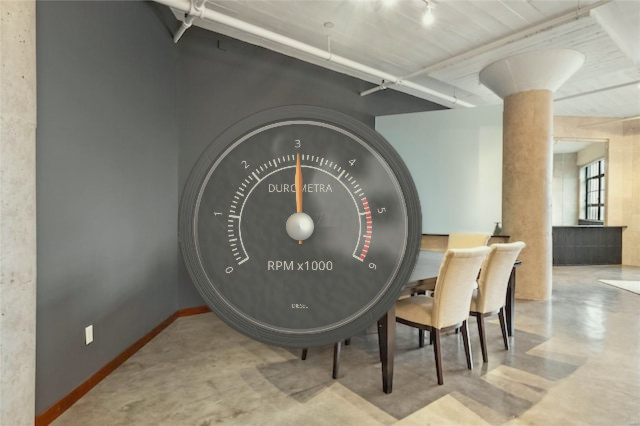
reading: {"value": 3000, "unit": "rpm"}
